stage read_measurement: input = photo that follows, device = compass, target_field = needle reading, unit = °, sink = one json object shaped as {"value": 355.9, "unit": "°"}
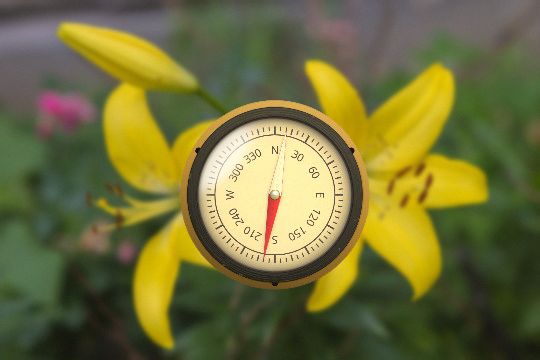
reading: {"value": 190, "unit": "°"}
